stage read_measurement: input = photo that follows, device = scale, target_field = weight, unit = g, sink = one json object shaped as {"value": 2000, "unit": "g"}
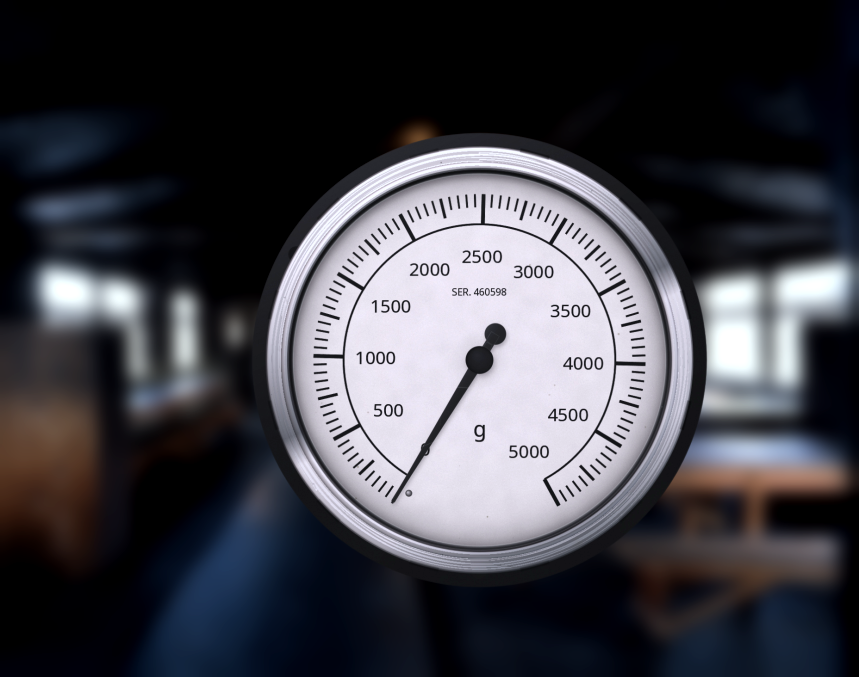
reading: {"value": 0, "unit": "g"}
